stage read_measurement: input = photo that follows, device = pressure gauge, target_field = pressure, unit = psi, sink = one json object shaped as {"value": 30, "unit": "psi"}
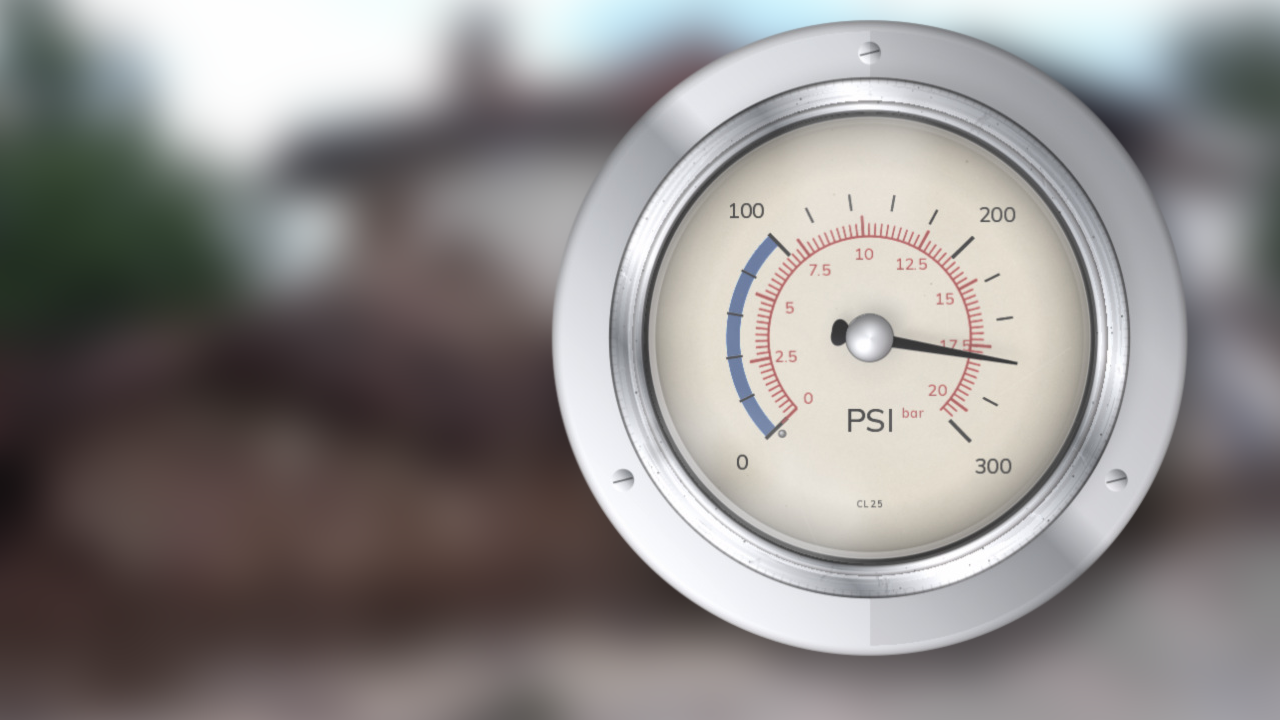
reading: {"value": 260, "unit": "psi"}
